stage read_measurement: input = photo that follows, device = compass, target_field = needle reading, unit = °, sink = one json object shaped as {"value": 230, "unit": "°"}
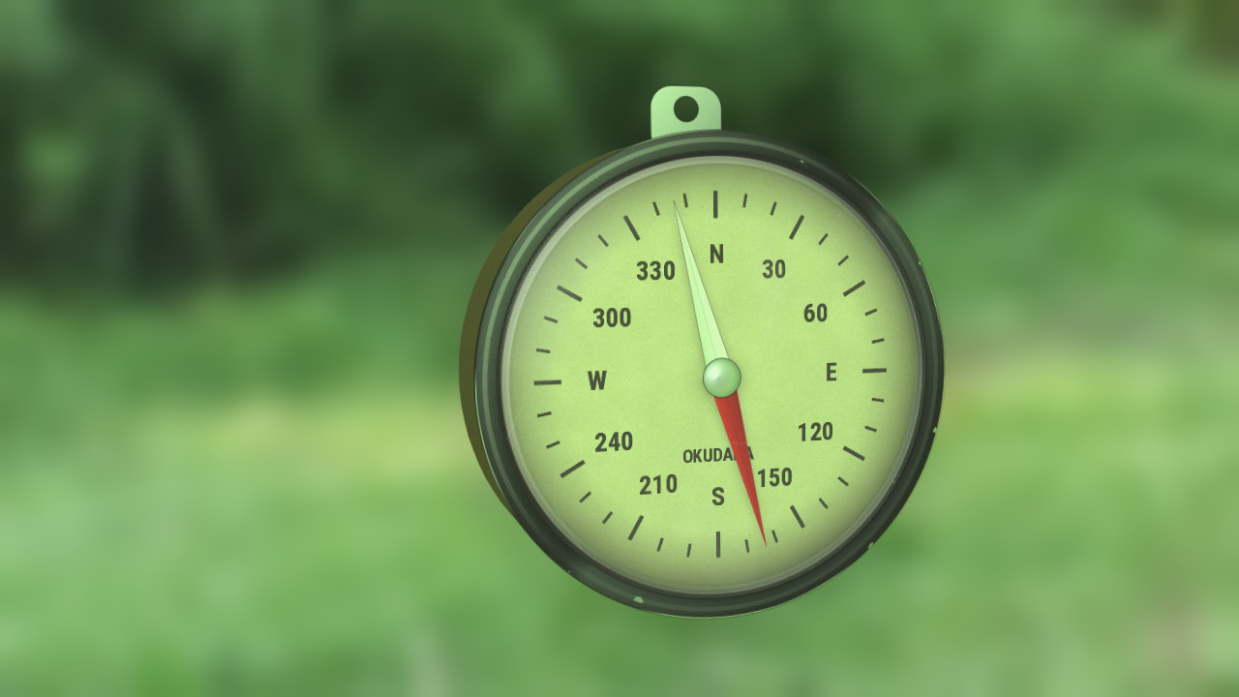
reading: {"value": 165, "unit": "°"}
